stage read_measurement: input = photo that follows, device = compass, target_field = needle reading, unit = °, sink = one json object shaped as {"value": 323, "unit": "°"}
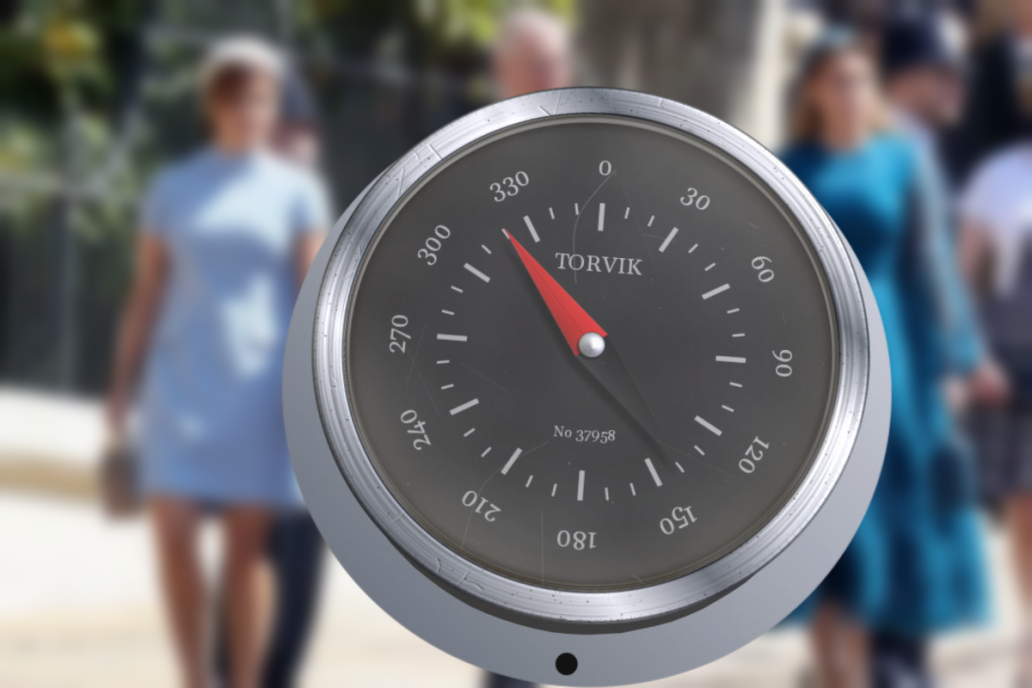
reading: {"value": 320, "unit": "°"}
